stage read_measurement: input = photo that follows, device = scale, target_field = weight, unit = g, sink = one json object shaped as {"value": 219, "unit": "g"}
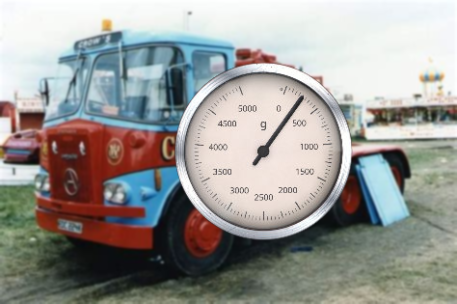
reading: {"value": 250, "unit": "g"}
